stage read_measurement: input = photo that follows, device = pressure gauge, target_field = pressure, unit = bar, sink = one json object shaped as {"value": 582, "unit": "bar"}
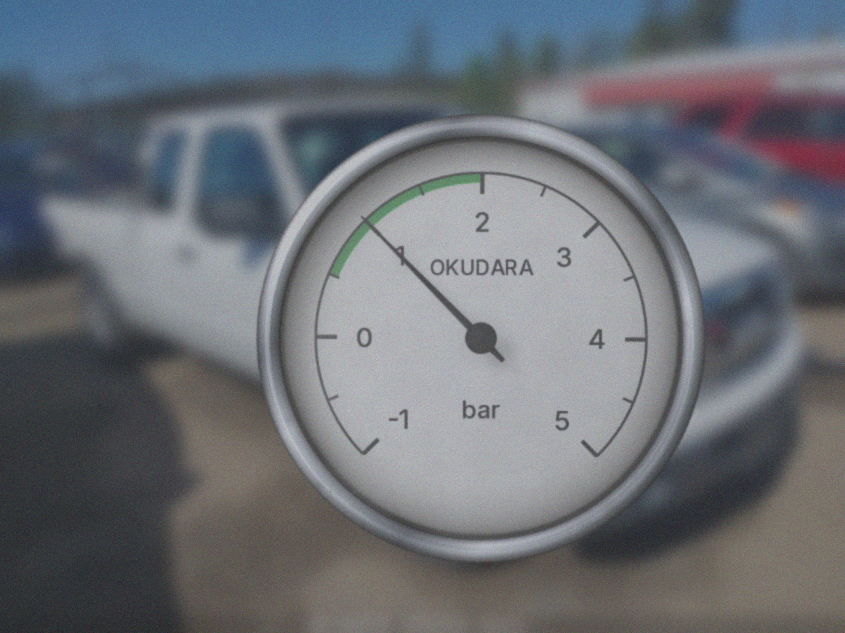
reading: {"value": 1, "unit": "bar"}
